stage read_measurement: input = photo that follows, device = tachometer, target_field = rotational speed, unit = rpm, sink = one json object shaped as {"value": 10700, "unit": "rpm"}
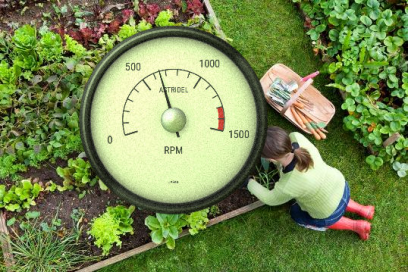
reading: {"value": 650, "unit": "rpm"}
